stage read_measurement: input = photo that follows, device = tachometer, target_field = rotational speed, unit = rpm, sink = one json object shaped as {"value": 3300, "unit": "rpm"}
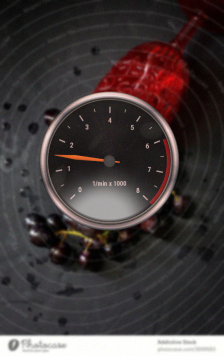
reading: {"value": 1500, "unit": "rpm"}
